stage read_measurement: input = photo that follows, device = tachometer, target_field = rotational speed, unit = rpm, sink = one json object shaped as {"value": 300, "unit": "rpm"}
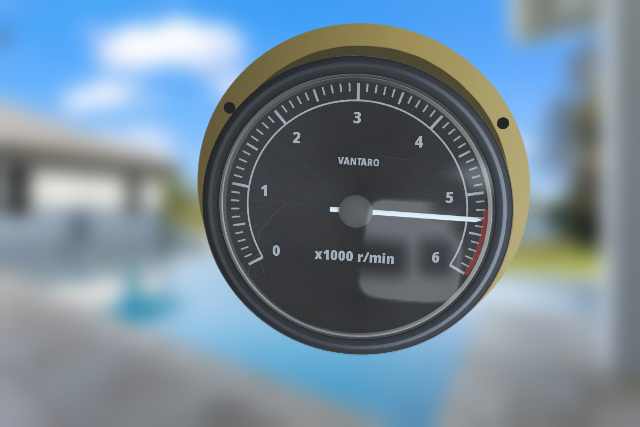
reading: {"value": 5300, "unit": "rpm"}
